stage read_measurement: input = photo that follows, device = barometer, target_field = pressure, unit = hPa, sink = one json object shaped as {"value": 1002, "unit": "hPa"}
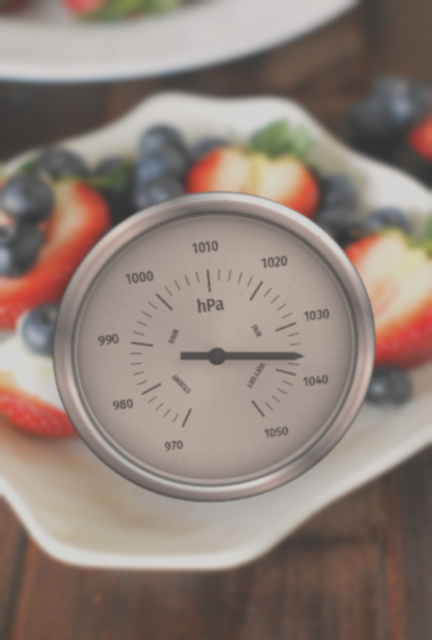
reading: {"value": 1036, "unit": "hPa"}
